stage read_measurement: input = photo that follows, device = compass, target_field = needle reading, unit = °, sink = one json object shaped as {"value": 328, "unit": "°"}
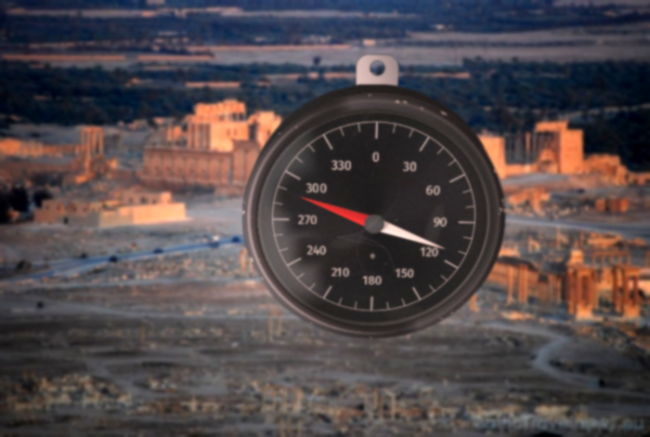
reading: {"value": 290, "unit": "°"}
